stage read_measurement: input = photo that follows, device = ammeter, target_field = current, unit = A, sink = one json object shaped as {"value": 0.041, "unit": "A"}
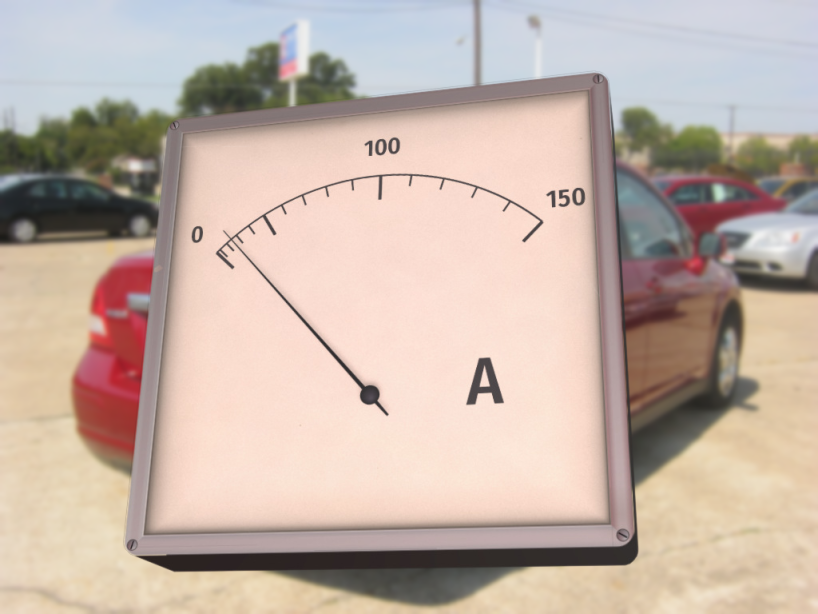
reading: {"value": 25, "unit": "A"}
